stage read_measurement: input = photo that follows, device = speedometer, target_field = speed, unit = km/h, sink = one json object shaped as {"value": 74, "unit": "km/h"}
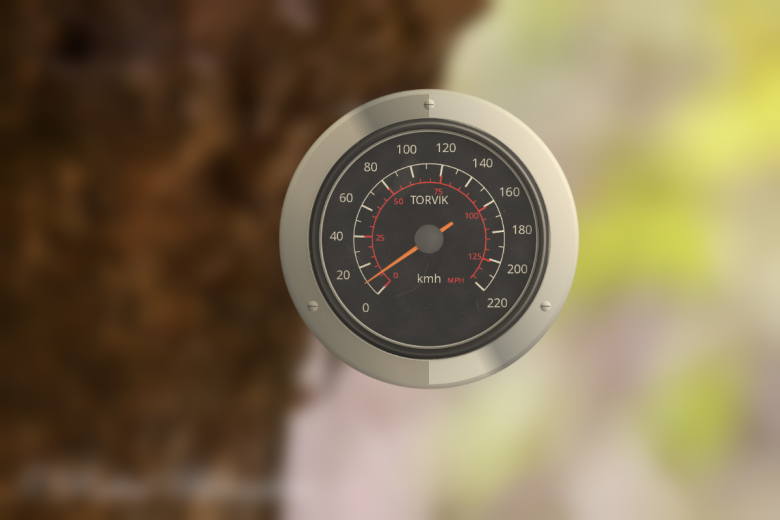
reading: {"value": 10, "unit": "km/h"}
